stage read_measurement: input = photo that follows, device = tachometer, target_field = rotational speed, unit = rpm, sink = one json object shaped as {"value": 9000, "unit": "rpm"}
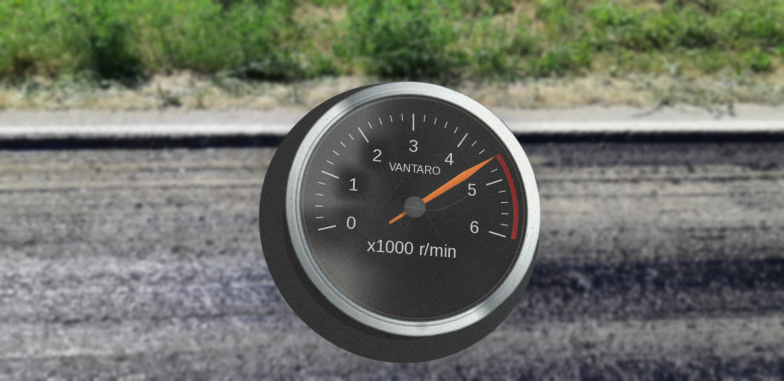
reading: {"value": 4600, "unit": "rpm"}
